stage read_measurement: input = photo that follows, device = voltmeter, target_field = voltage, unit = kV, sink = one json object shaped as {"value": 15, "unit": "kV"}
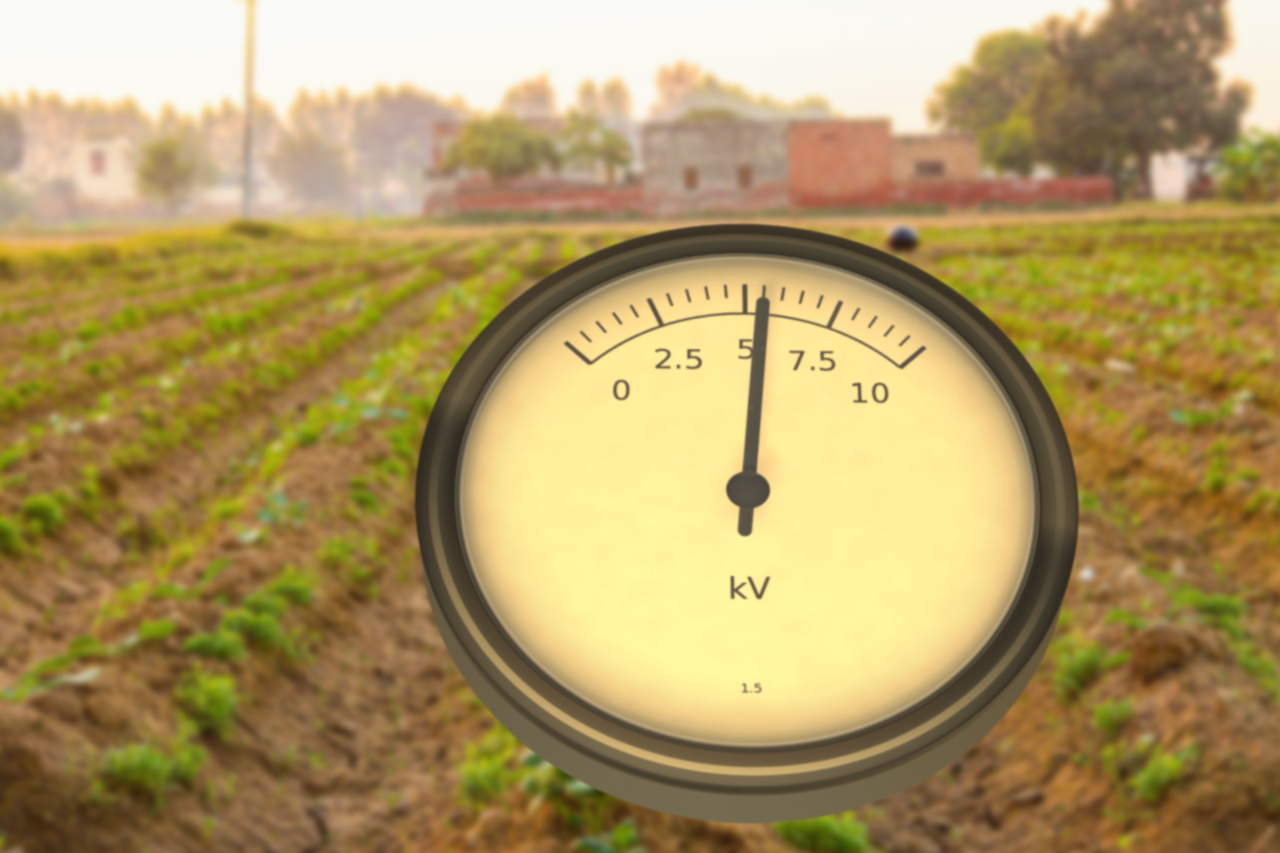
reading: {"value": 5.5, "unit": "kV"}
